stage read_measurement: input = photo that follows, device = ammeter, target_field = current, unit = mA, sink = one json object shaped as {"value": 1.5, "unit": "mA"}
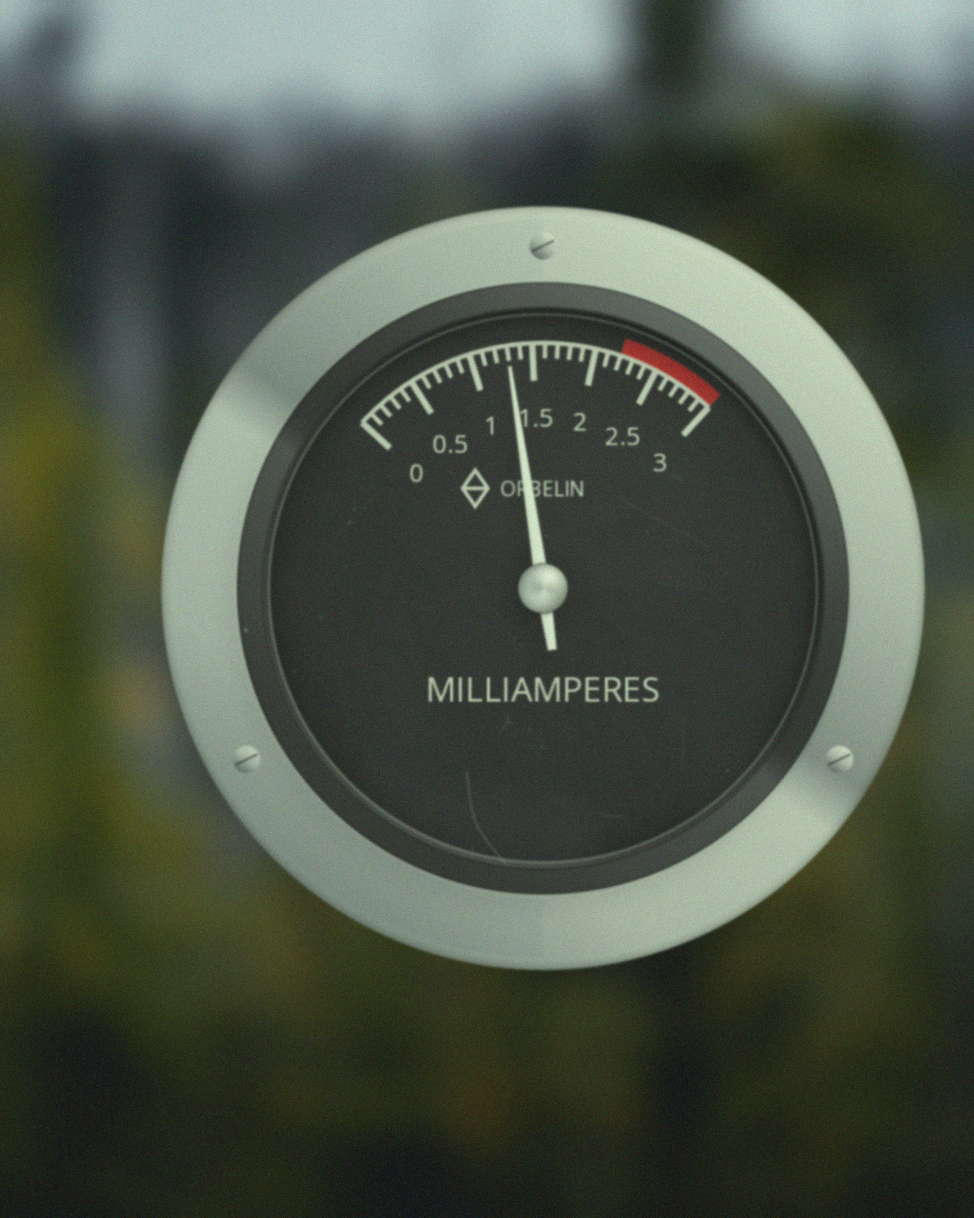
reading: {"value": 1.3, "unit": "mA"}
